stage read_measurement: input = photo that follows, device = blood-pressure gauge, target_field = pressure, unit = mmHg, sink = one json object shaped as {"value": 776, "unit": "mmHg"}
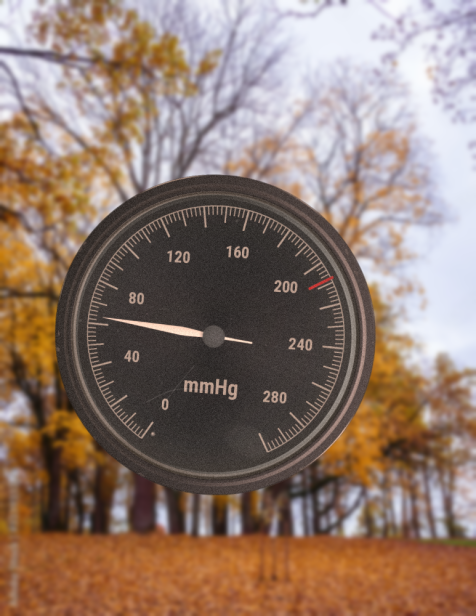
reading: {"value": 64, "unit": "mmHg"}
